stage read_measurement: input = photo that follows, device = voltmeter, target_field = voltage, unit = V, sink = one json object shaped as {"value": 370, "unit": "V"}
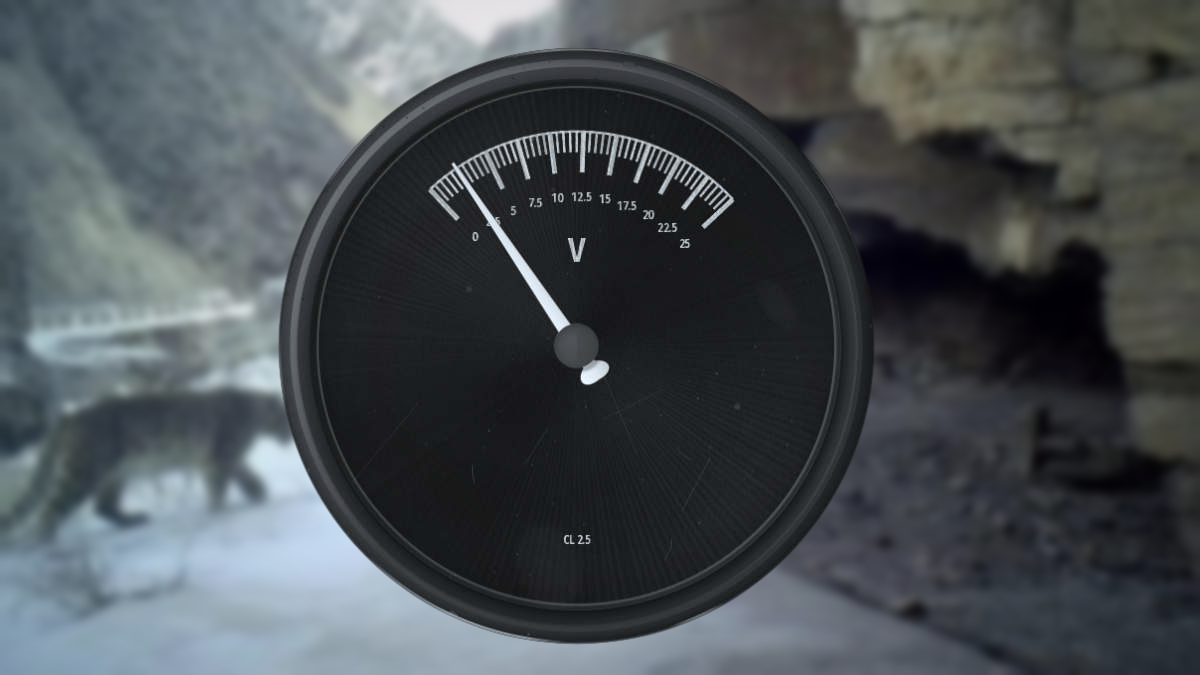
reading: {"value": 2.5, "unit": "V"}
